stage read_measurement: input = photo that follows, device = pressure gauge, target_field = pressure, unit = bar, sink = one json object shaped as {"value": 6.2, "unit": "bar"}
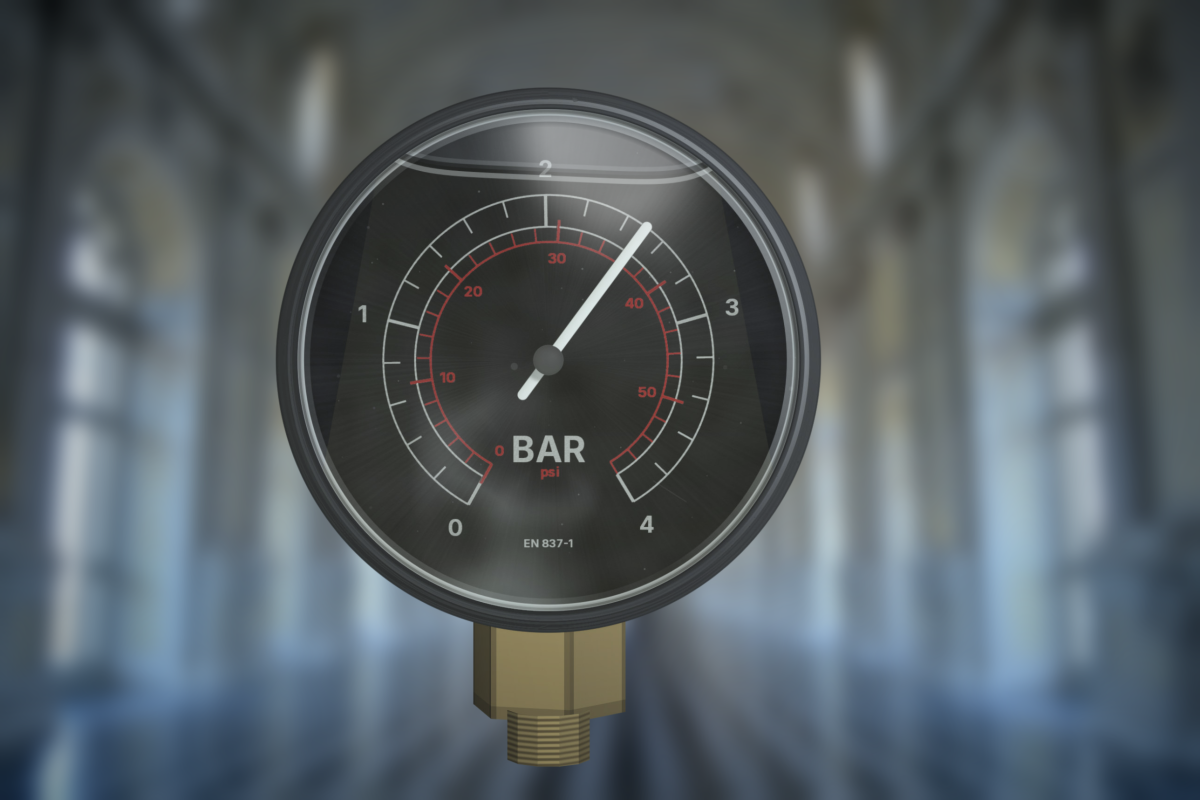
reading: {"value": 2.5, "unit": "bar"}
